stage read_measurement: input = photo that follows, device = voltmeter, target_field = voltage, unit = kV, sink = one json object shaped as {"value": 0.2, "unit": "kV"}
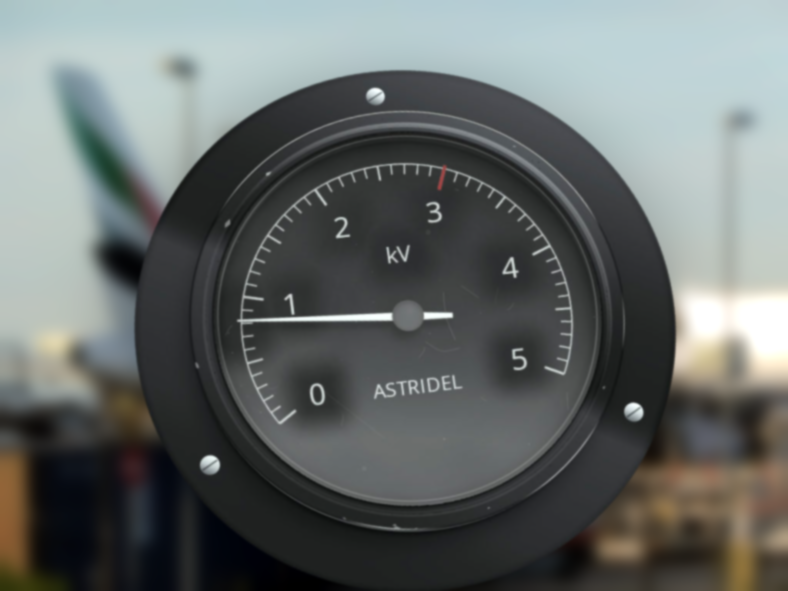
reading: {"value": 0.8, "unit": "kV"}
